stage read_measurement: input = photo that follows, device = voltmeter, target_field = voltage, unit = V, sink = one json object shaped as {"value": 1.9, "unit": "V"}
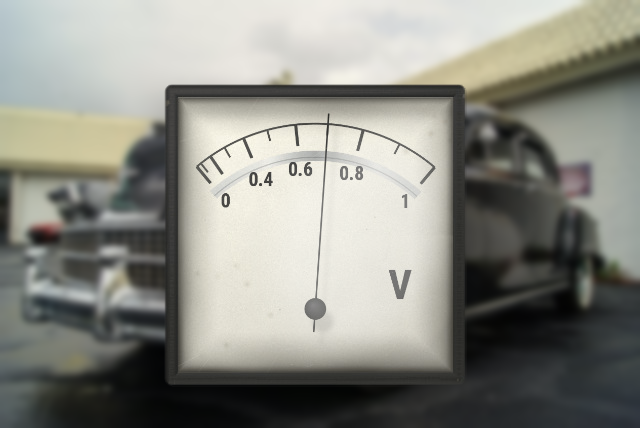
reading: {"value": 0.7, "unit": "V"}
